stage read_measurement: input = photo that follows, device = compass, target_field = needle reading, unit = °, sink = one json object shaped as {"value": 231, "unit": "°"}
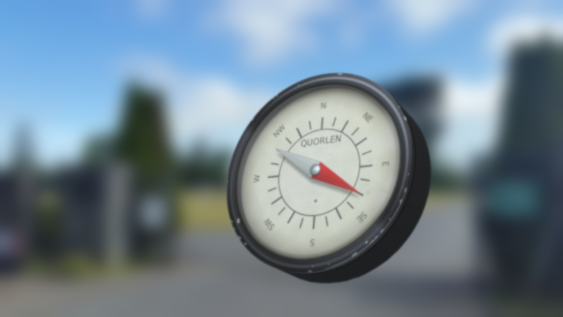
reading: {"value": 120, "unit": "°"}
